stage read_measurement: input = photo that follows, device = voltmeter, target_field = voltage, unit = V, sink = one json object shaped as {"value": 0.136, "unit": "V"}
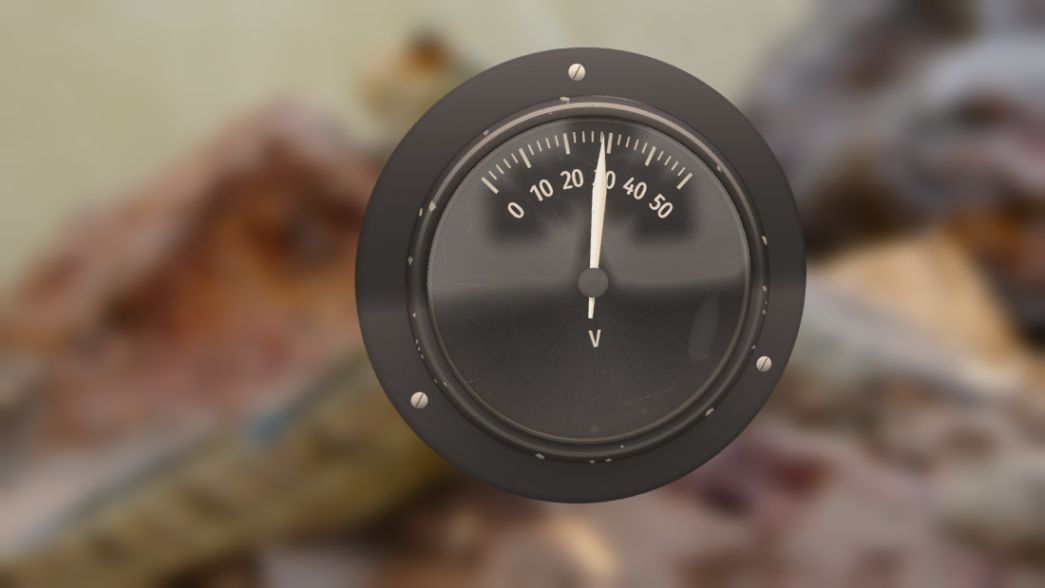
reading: {"value": 28, "unit": "V"}
